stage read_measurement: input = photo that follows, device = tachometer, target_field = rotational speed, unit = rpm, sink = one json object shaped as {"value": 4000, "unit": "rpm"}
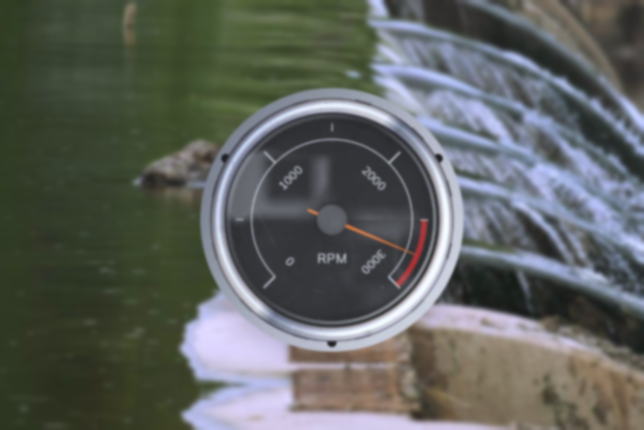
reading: {"value": 2750, "unit": "rpm"}
